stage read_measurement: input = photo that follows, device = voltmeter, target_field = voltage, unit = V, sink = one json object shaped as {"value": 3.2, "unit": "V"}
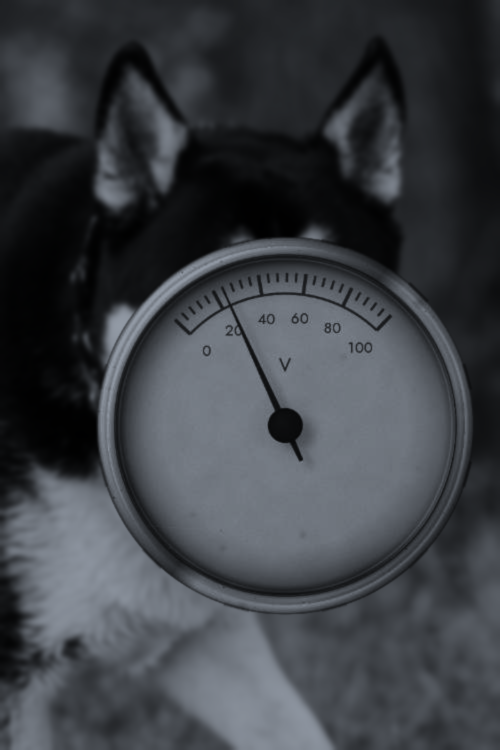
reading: {"value": 24, "unit": "V"}
